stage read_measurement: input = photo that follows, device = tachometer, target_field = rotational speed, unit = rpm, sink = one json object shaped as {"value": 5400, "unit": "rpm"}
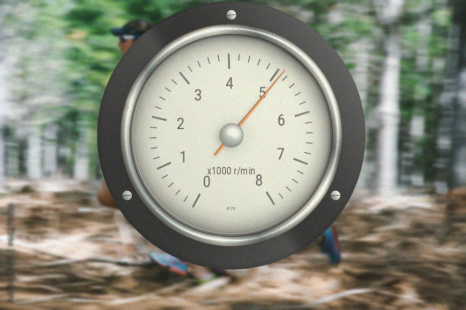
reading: {"value": 5100, "unit": "rpm"}
